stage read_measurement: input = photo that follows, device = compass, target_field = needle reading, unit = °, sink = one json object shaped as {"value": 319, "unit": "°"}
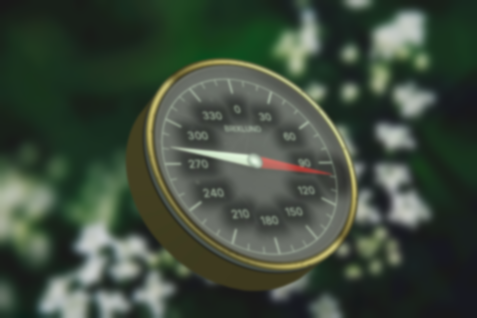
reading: {"value": 100, "unit": "°"}
